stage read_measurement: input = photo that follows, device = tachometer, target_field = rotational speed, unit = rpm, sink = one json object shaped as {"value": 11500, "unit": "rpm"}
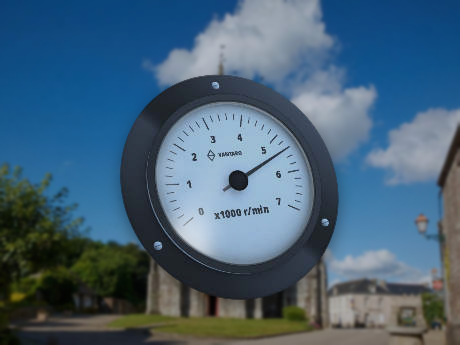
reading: {"value": 5400, "unit": "rpm"}
